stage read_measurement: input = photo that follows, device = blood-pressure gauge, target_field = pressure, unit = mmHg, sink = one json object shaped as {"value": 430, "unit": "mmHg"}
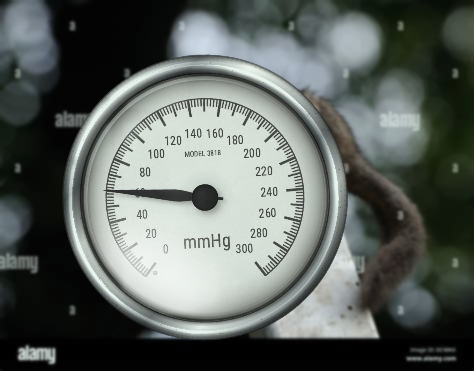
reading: {"value": 60, "unit": "mmHg"}
